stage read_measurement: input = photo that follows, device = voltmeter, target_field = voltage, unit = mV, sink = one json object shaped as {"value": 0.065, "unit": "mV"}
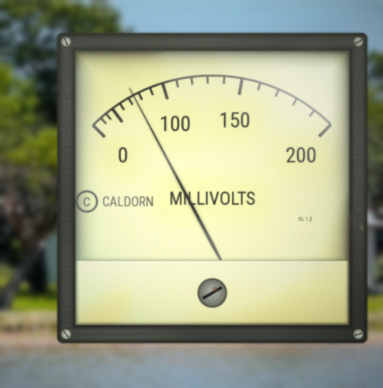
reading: {"value": 75, "unit": "mV"}
